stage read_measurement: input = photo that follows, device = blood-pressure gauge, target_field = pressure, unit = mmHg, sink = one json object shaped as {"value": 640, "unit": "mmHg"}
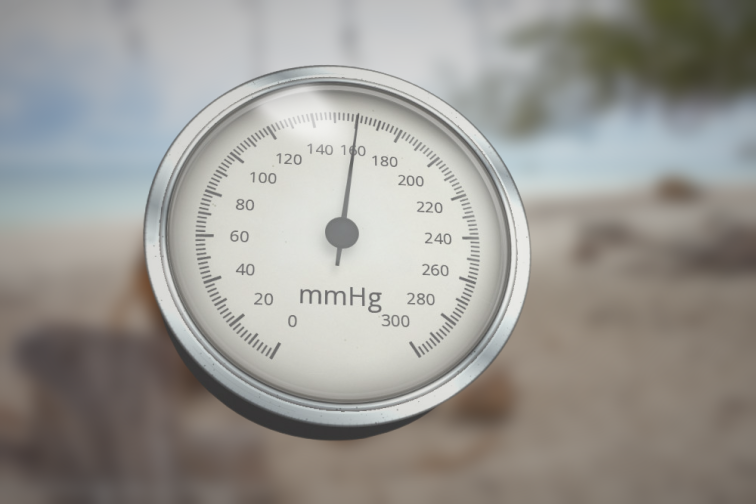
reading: {"value": 160, "unit": "mmHg"}
